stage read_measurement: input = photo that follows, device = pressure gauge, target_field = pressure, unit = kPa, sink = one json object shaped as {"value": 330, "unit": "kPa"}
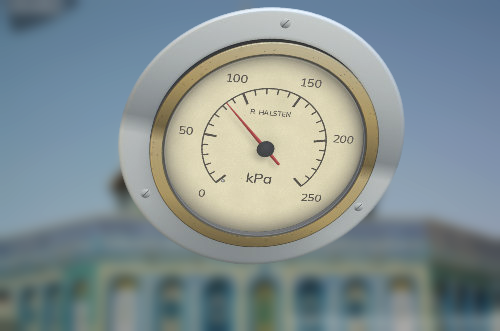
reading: {"value": 85, "unit": "kPa"}
